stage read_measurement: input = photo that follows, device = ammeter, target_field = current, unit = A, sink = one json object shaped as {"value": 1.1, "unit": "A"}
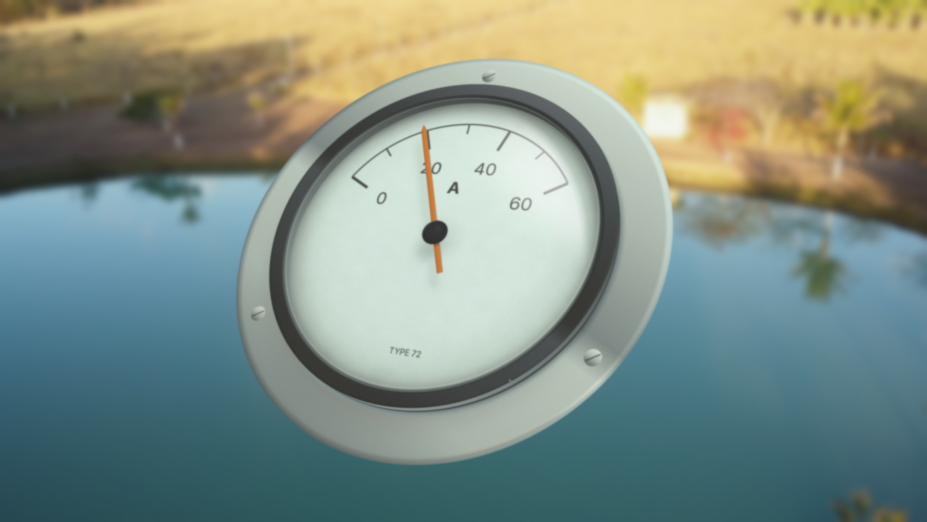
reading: {"value": 20, "unit": "A"}
